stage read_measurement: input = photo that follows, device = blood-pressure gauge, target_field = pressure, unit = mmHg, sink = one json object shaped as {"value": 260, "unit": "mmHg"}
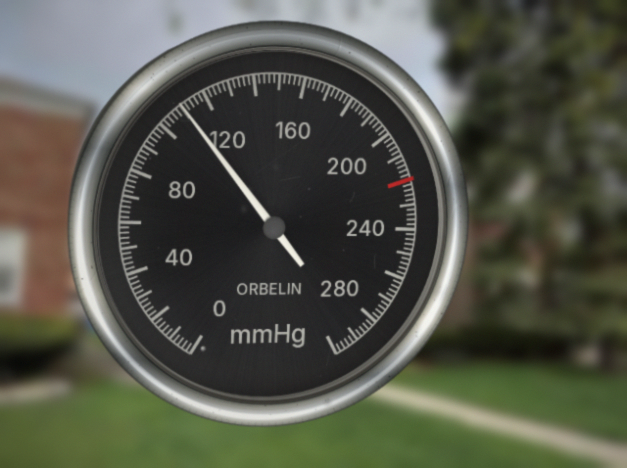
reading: {"value": 110, "unit": "mmHg"}
